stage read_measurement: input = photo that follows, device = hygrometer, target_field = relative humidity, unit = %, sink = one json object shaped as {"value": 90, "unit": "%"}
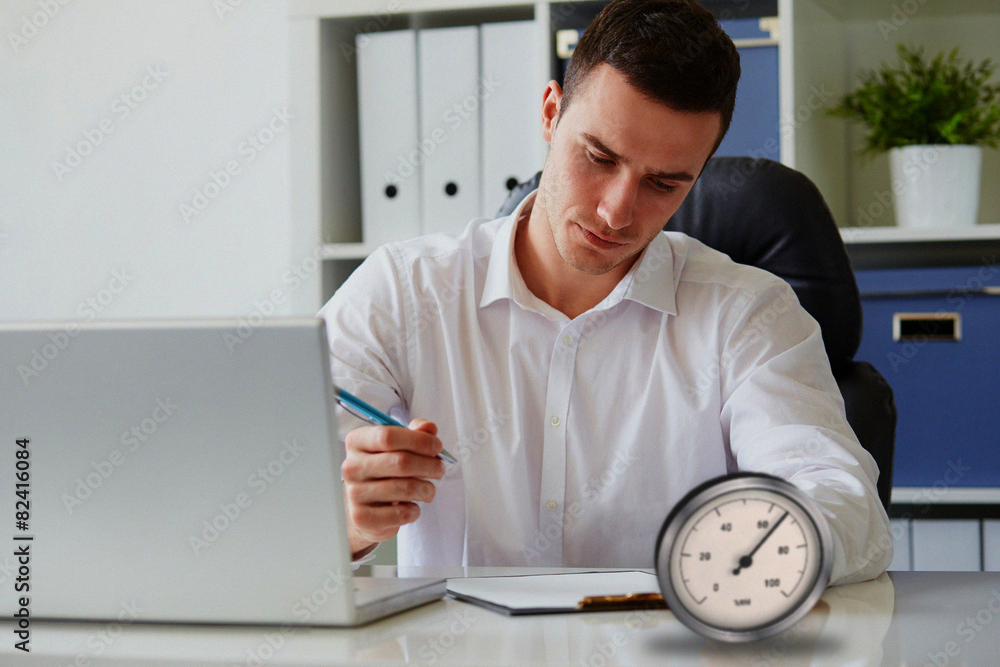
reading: {"value": 65, "unit": "%"}
